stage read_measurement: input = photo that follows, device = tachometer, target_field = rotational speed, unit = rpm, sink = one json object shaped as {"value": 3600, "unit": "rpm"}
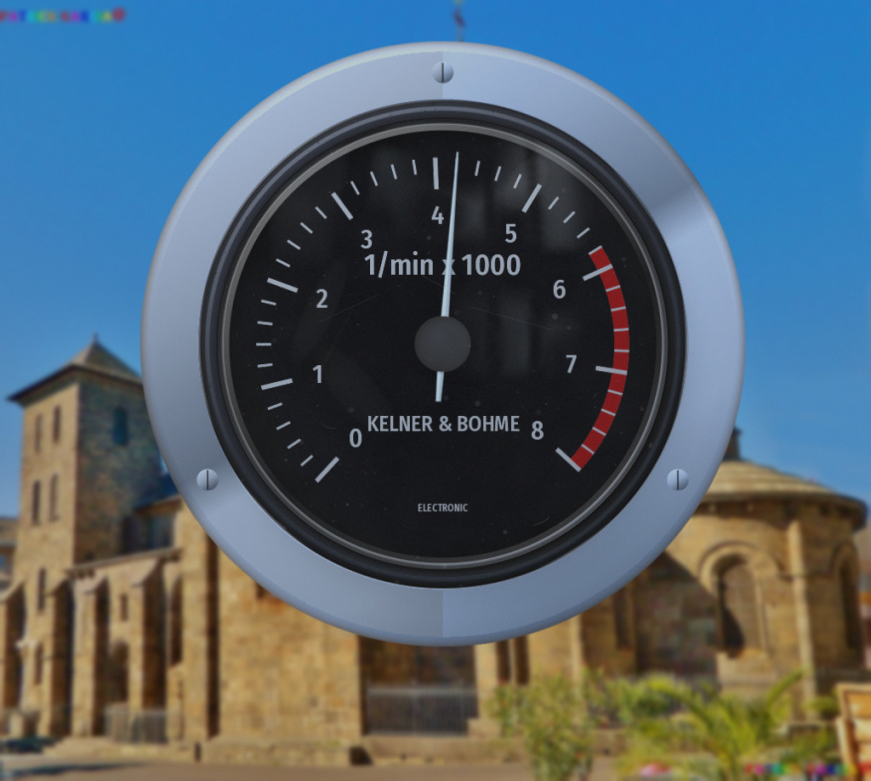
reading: {"value": 4200, "unit": "rpm"}
